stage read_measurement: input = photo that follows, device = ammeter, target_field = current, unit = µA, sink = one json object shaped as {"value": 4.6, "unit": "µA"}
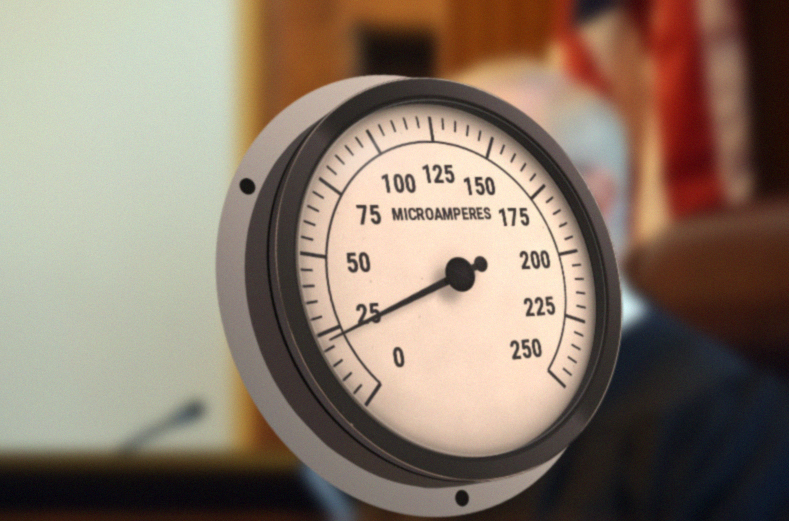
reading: {"value": 22.5, "unit": "µA"}
